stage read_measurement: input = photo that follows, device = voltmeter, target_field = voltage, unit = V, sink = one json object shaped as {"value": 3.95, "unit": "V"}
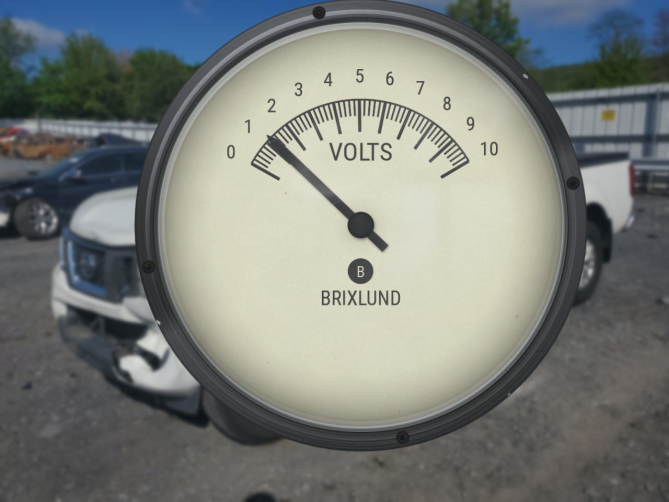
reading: {"value": 1.2, "unit": "V"}
